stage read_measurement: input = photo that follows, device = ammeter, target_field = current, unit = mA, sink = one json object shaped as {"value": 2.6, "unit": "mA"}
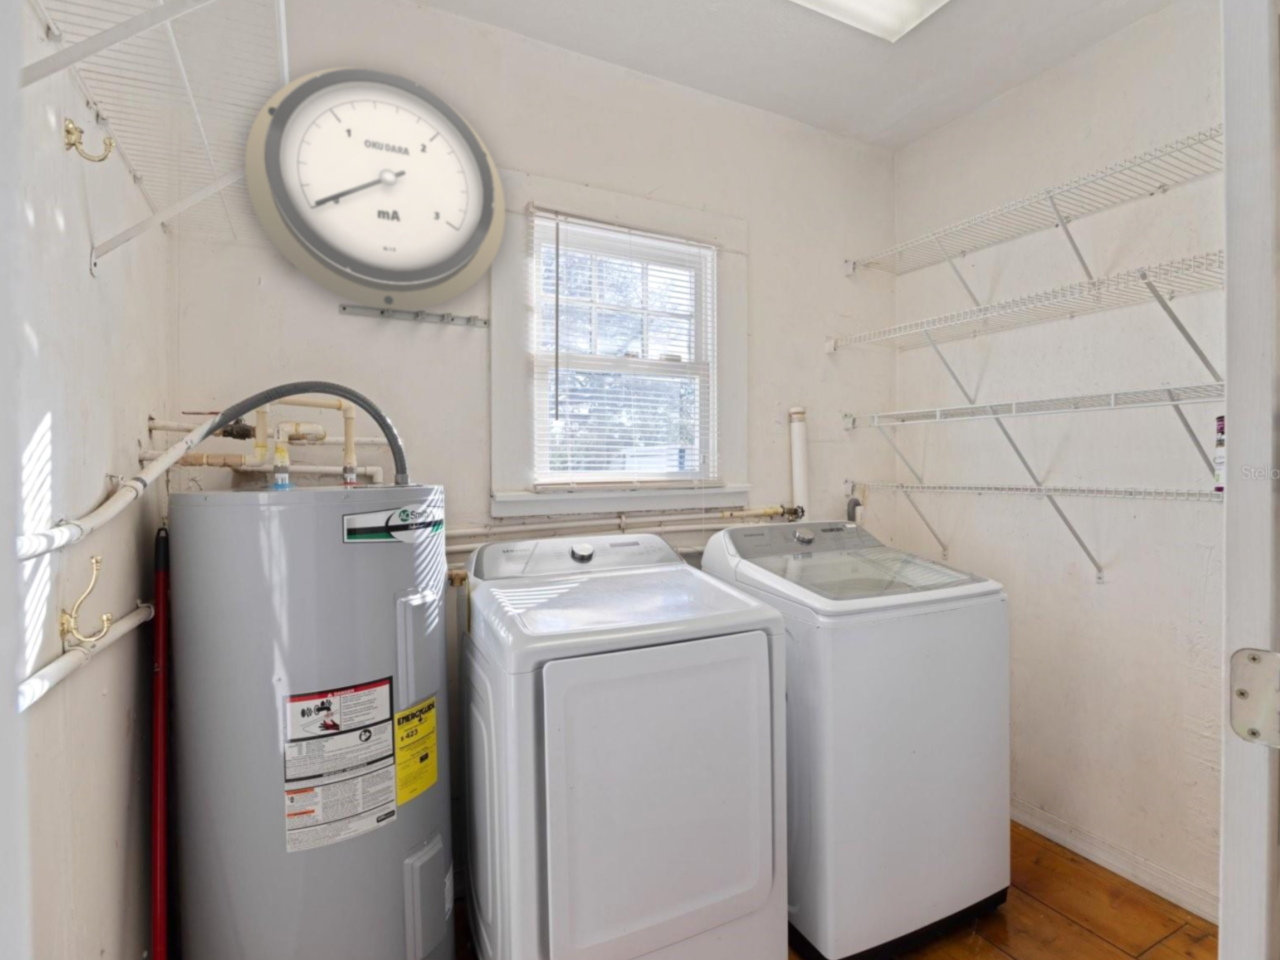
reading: {"value": 0, "unit": "mA"}
